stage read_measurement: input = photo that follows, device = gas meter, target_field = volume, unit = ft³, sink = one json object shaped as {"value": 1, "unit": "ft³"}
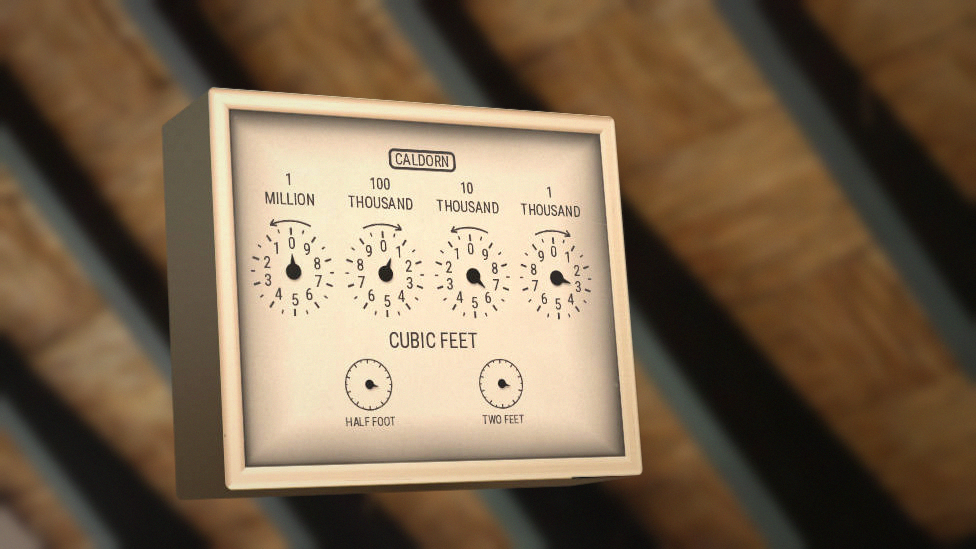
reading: {"value": 6300, "unit": "ft³"}
